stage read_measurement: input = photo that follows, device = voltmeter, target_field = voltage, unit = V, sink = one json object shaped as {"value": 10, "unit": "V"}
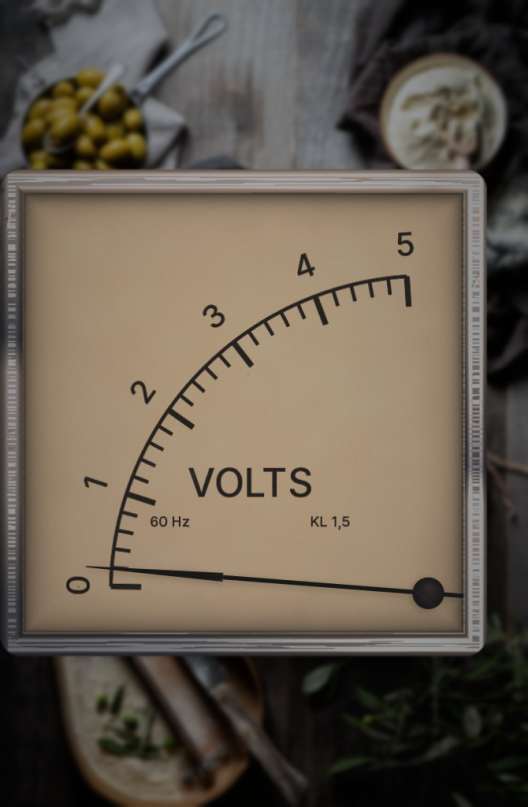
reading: {"value": 0.2, "unit": "V"}
